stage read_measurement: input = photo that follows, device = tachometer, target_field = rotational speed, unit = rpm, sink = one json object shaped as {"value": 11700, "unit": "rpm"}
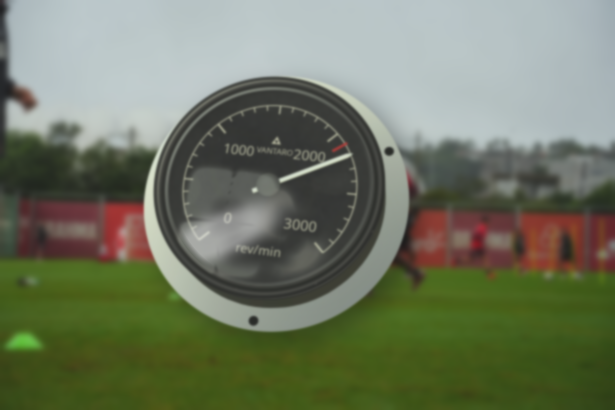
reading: {"value": 2200, "unit": "rpm"}
